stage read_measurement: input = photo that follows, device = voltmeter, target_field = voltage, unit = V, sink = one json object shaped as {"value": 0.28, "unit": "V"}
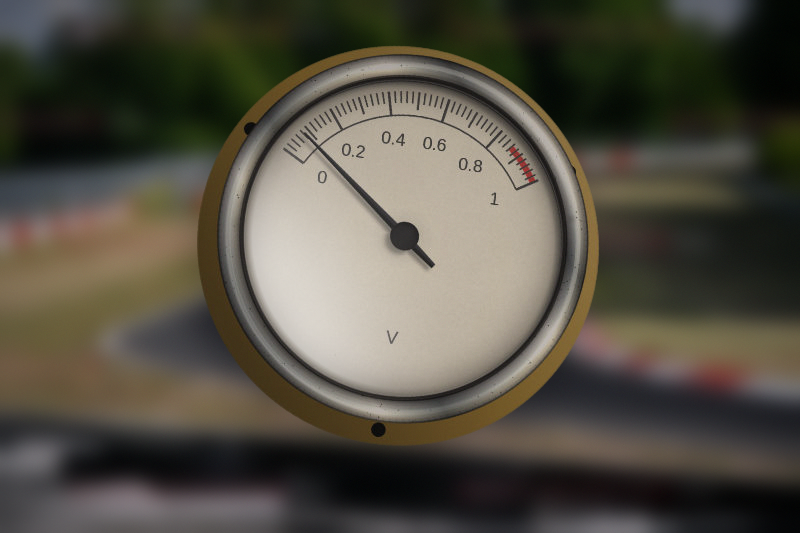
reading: {"value": 0.08, "unit": "V"}
